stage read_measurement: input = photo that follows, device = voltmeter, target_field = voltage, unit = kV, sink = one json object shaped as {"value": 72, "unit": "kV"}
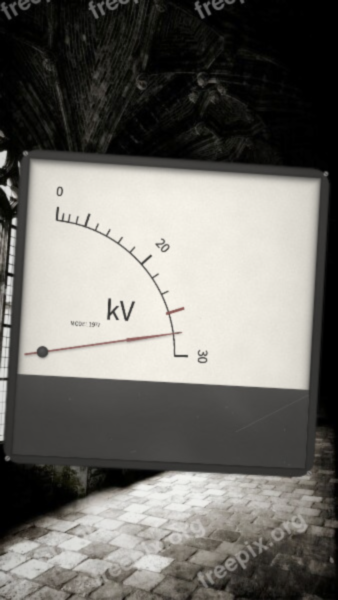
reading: {"value": 28, "unit": "kV"}
